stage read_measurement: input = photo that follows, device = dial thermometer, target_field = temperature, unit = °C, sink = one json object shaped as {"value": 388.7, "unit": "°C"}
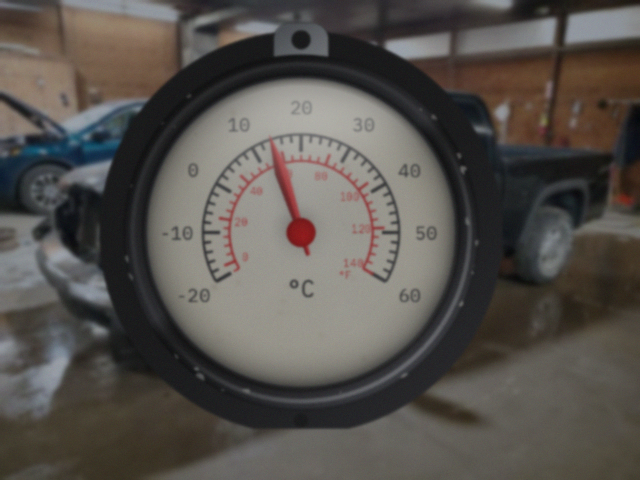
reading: {"value": 14, "unit": "°C"}
